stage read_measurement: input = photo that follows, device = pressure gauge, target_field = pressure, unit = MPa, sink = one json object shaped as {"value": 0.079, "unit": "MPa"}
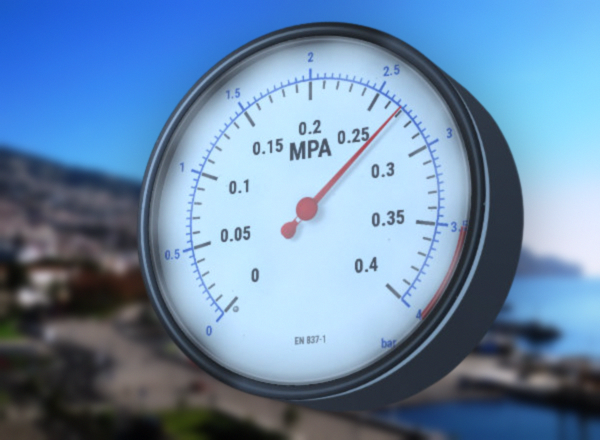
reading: {"value": 0.27, "unit": "MPa"}
